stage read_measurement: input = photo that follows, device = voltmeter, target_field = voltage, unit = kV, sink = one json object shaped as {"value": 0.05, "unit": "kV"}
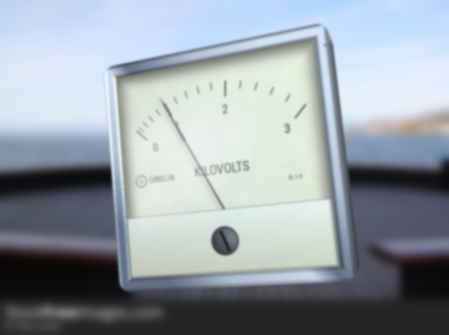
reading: {"value": 1, "unit": "kV"}
